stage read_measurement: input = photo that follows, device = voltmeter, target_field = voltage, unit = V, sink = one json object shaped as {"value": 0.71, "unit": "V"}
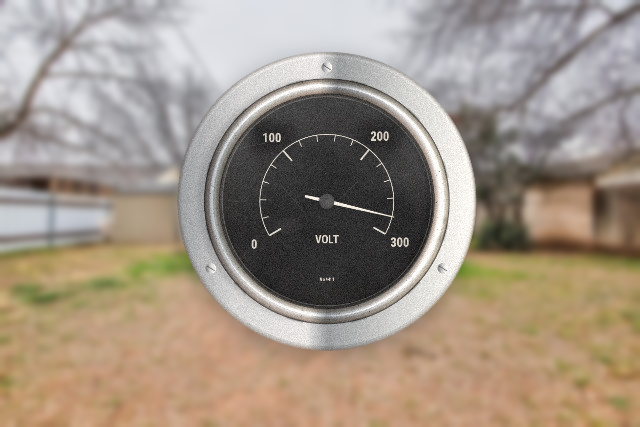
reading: {"value": 280, "unit": "V"}
